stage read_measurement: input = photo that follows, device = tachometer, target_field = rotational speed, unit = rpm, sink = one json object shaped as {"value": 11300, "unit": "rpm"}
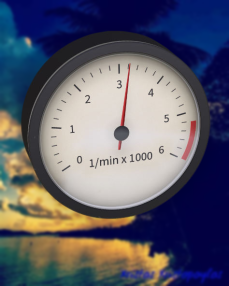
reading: {"value": 3200, "unit": "rpm"}
